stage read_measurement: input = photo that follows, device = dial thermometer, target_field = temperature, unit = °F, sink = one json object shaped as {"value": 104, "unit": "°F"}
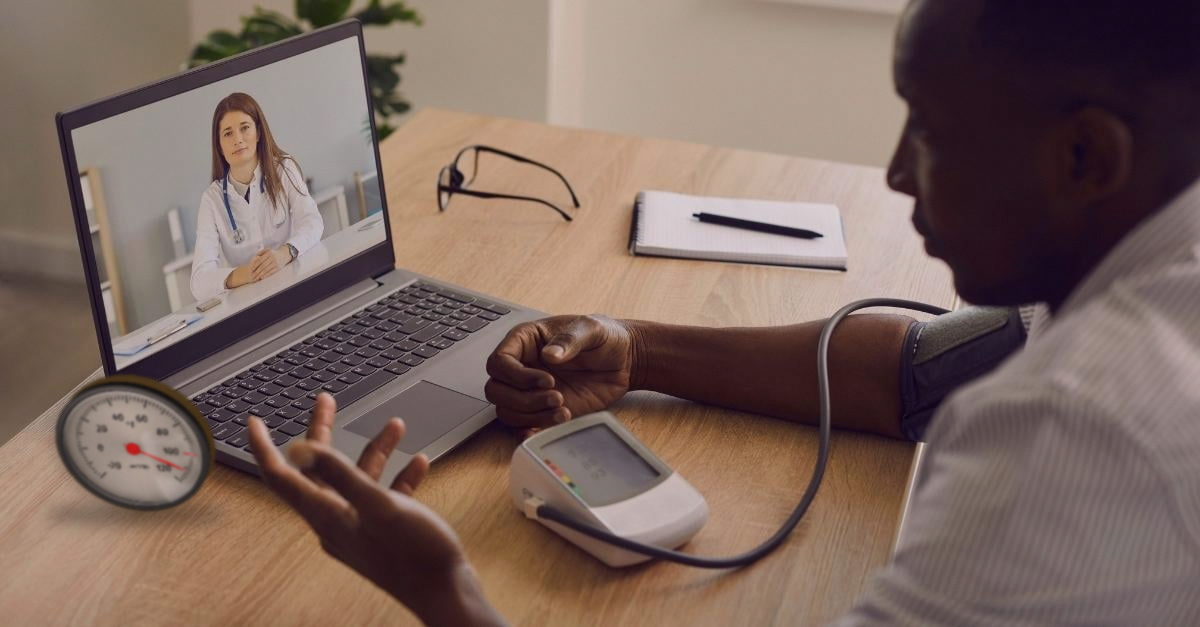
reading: {"value": 110, "unit": "°F"}
